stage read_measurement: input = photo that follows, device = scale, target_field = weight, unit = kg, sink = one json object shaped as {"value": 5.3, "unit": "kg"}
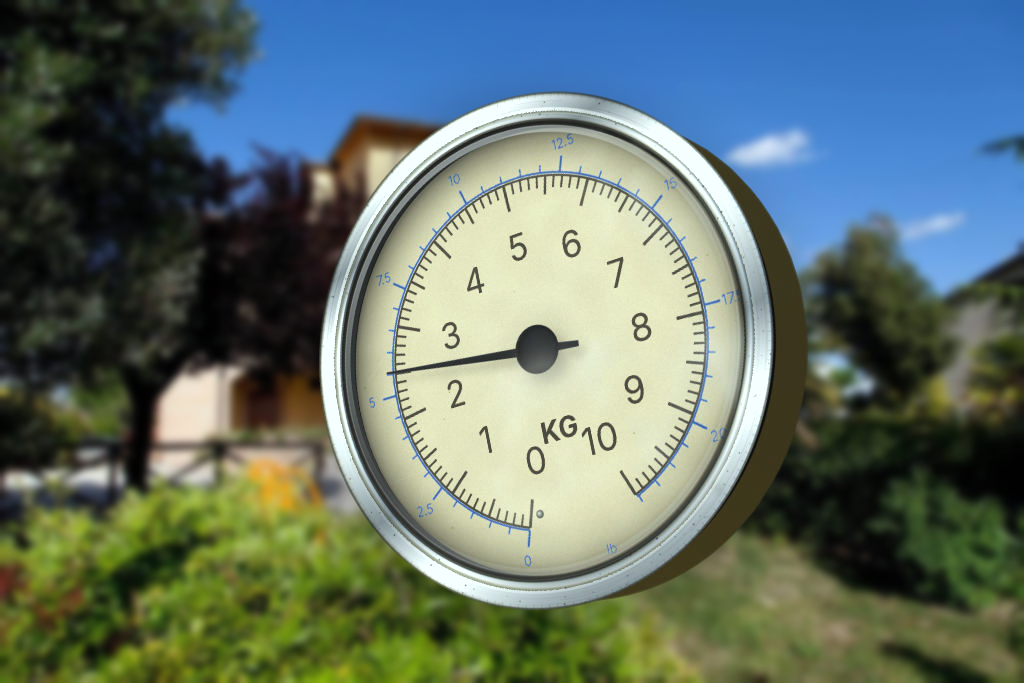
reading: {"value": 2.5, "unit": "kg"}
